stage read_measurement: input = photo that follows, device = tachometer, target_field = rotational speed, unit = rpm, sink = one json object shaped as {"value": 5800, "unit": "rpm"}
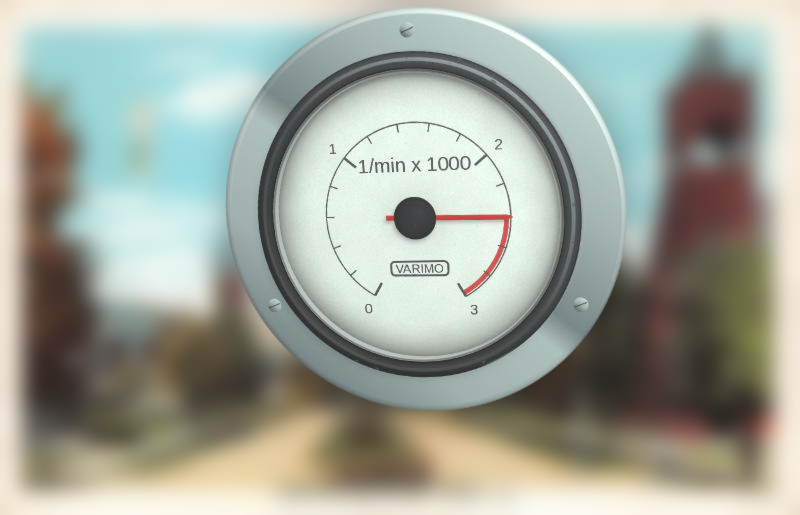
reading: {"value": 2400, "unit": "rpm"}
